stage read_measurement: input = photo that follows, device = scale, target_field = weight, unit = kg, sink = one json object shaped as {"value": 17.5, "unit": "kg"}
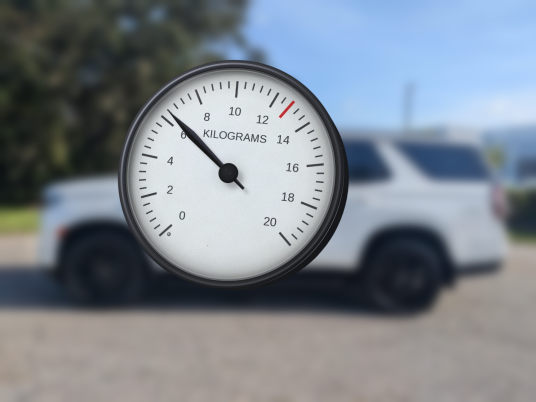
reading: {"value": 6.4, "unit": "kg"}
